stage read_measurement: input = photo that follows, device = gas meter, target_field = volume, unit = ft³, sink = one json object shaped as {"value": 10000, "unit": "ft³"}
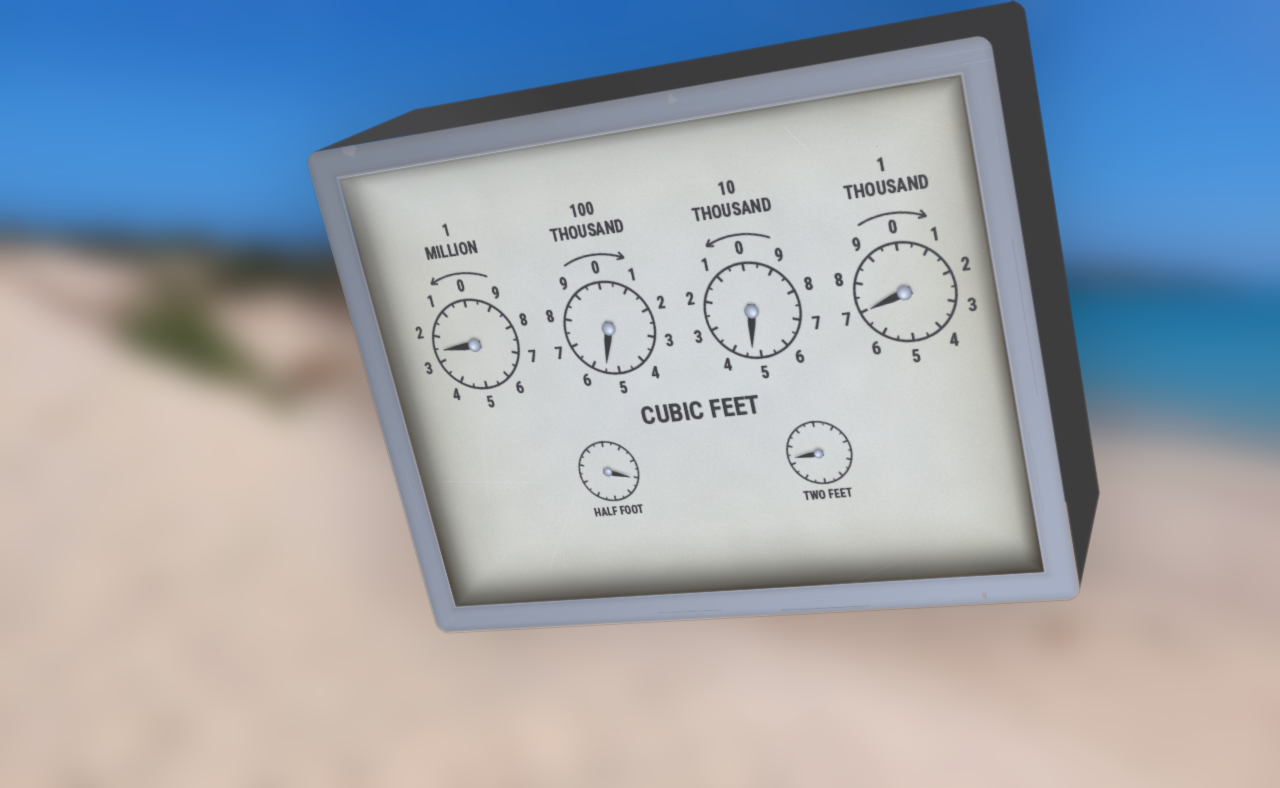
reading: {"value": 254700, "unit": "ft³"}
